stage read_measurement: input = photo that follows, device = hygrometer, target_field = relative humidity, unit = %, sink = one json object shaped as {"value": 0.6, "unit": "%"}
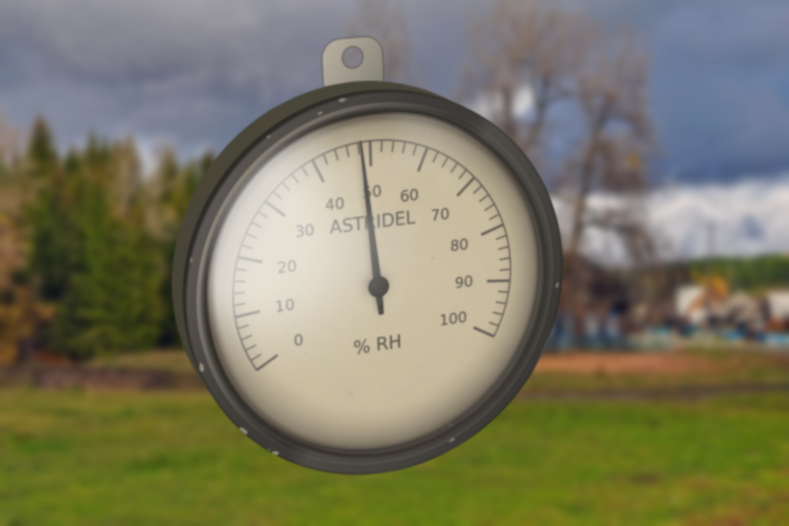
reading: {"value": 48, "unit": "%"}
